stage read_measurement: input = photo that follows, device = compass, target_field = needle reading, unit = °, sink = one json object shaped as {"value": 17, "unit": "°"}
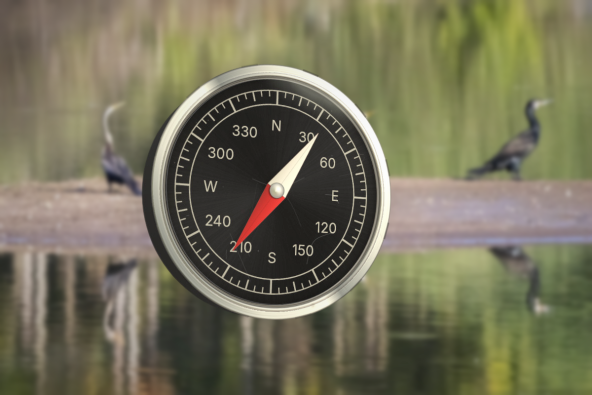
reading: {"value": 215, "unit": "°"}
